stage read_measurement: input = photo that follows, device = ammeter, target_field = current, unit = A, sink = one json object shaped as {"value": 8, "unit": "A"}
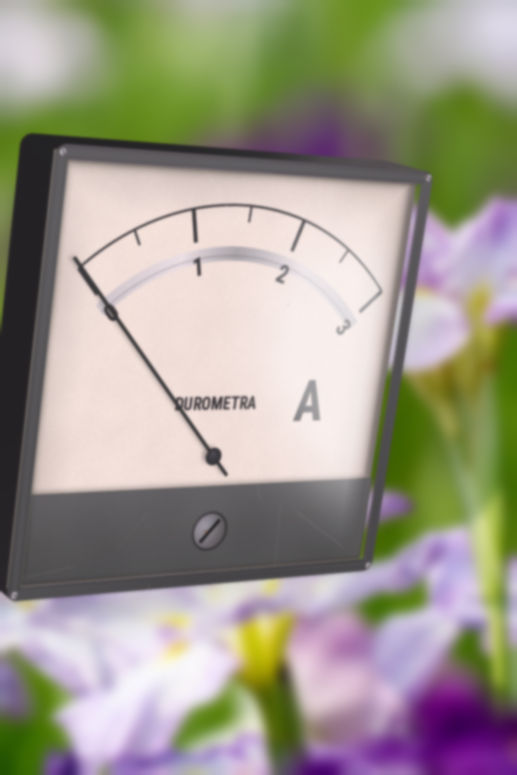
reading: {"value": 0, "unit": "A"}
